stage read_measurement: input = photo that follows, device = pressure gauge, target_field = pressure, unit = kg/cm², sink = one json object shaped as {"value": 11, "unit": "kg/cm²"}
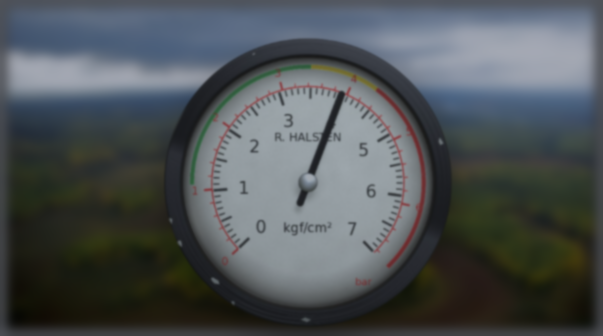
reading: {"value": 4, "unit": "kg/cm²"}
